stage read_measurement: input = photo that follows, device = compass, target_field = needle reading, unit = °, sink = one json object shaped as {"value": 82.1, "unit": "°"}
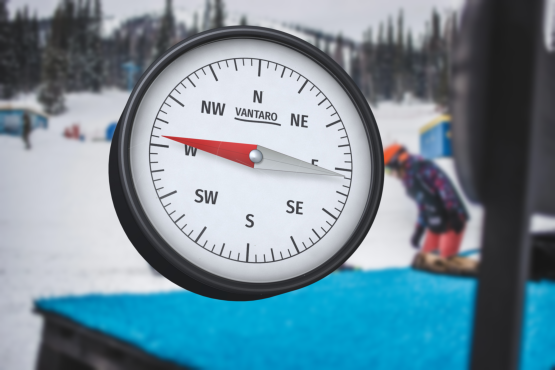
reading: {"value": 275, "unit": "°"}
